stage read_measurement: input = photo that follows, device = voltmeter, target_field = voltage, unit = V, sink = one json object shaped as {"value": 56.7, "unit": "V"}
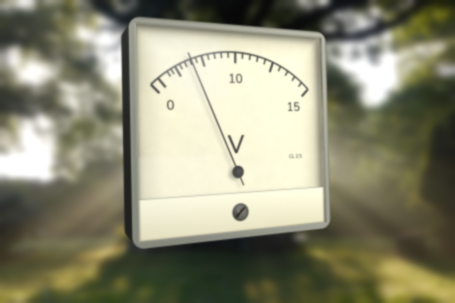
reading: {"value": 6.5, "unit": "V"}
